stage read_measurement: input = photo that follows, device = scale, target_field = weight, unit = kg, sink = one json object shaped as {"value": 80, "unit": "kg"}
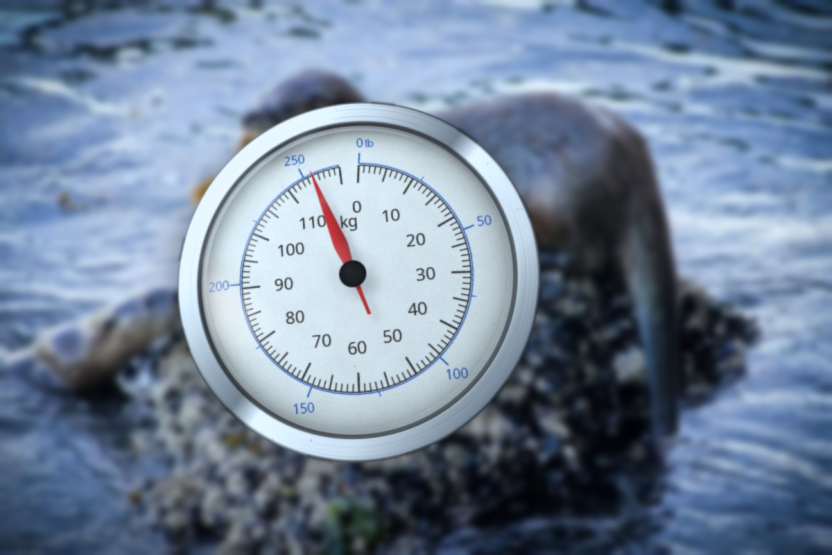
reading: {"value": 115, "unit": "kg"}
